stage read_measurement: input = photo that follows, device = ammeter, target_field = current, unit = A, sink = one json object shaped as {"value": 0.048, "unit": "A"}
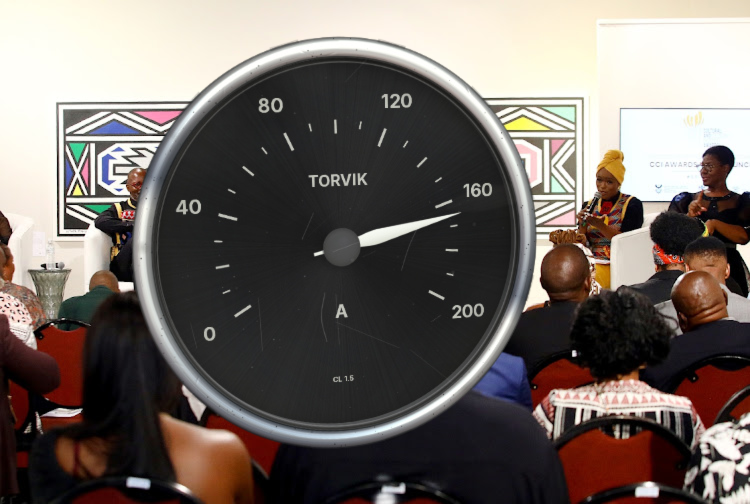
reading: {"value": 165, "unit": "A"}
